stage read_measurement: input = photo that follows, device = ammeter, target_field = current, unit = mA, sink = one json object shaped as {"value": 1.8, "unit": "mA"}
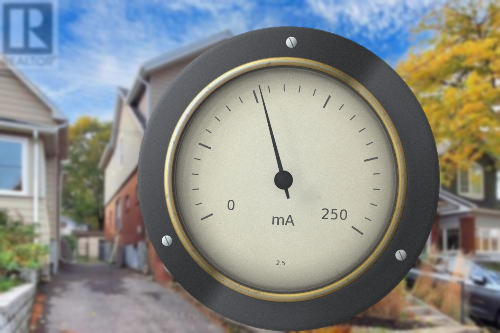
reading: {"value": 105, "unit": "mA"}
